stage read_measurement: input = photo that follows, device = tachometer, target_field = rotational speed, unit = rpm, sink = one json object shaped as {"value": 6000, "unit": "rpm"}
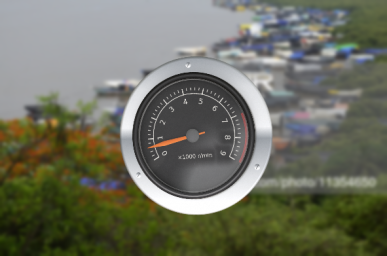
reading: {"value": 600, "unit": "rpm"}
